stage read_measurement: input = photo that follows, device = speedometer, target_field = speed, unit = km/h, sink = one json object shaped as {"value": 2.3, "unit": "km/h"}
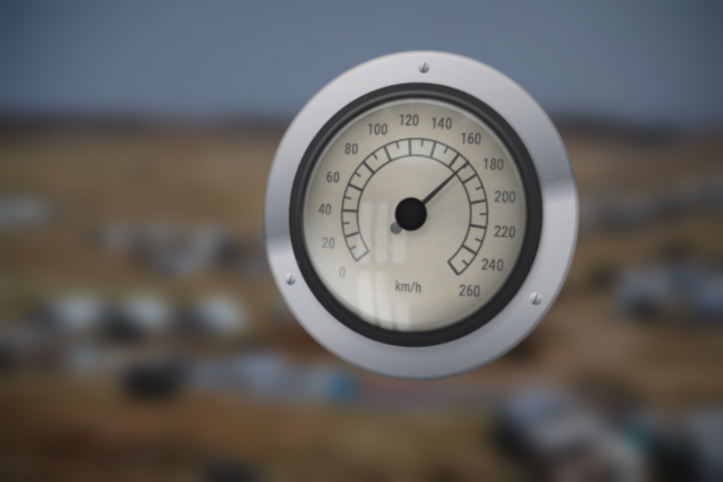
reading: {"value": 170, "unit": "km/h"}
